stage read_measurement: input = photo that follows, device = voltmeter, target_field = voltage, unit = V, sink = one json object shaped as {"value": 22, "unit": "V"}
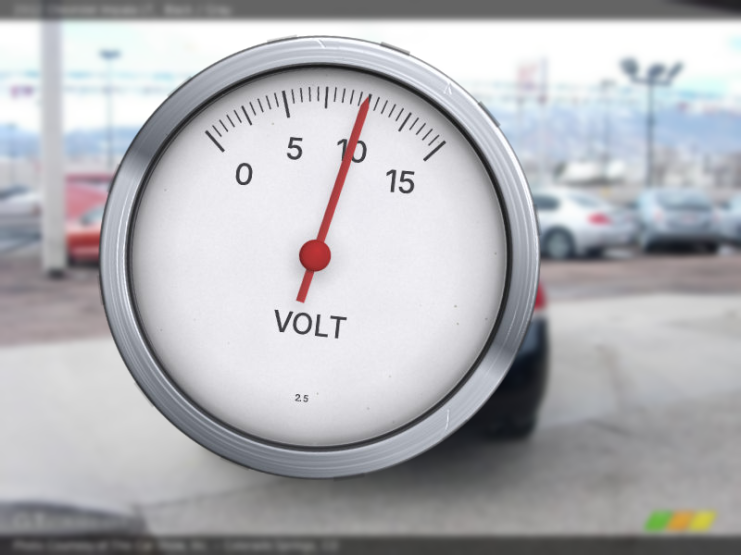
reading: {"value": 10, "unit": "V"}
